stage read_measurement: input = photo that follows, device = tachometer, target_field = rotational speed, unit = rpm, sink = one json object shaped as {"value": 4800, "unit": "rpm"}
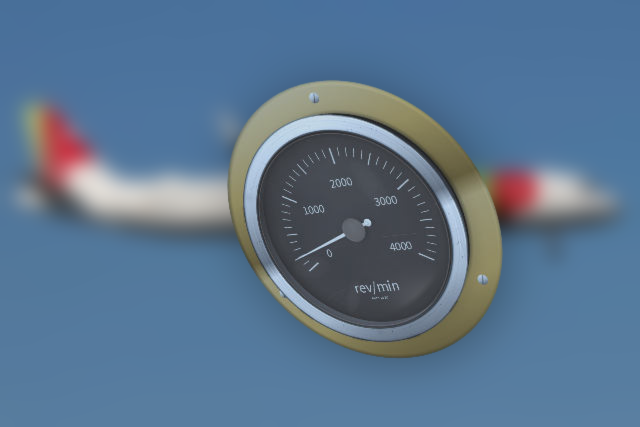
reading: {"value": 200, "unit": "rpm"}
